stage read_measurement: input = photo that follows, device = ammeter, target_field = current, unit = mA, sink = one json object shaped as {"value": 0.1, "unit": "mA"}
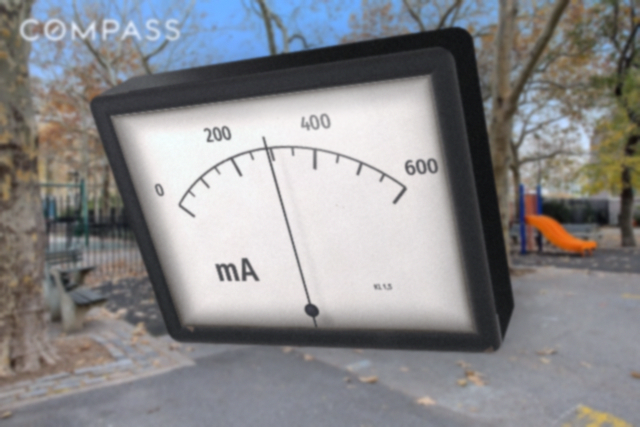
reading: {"value": 300, "unit": "mA"}
